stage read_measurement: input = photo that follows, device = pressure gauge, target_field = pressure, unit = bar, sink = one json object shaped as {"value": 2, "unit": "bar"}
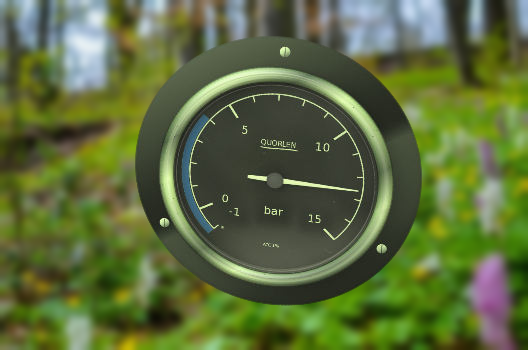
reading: {"value": 12.5, "unit": "bar"}
